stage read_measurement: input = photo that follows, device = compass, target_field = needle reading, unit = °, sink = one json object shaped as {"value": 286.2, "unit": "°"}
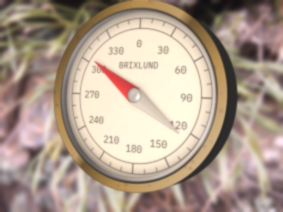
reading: {"value": 305, "unit": "°"}
